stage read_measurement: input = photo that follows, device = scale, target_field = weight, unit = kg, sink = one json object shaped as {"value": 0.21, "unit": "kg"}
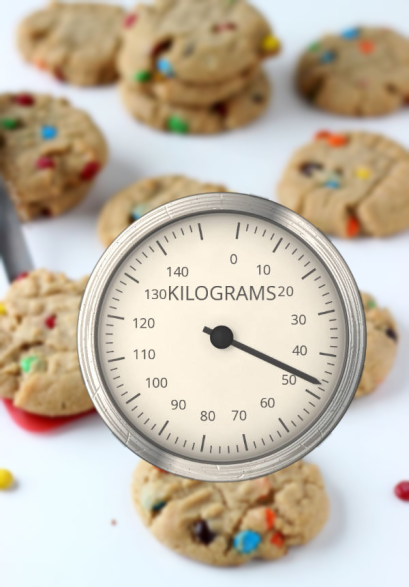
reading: {"value": 47, "unit": "kg"}
